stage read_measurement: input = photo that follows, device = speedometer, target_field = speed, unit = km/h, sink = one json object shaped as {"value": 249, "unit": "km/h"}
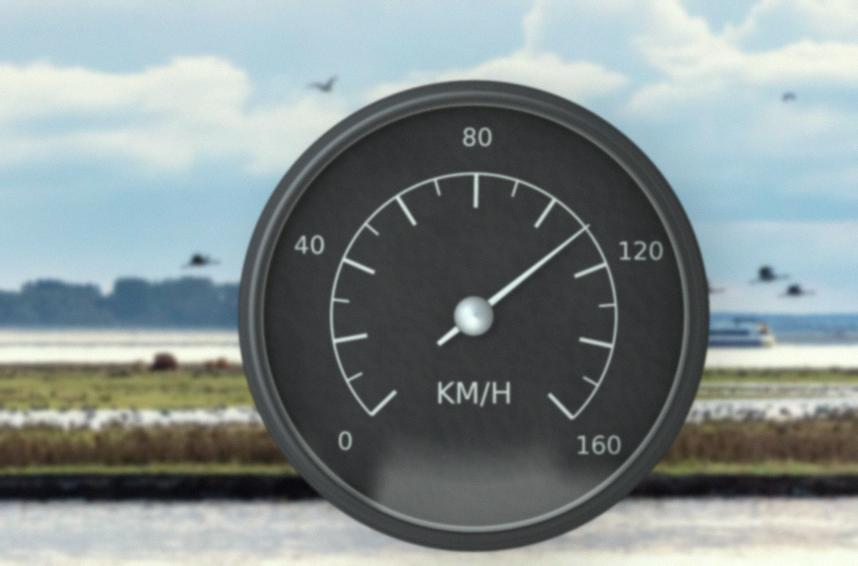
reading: {"value": 110, "unit": "km/h"}
